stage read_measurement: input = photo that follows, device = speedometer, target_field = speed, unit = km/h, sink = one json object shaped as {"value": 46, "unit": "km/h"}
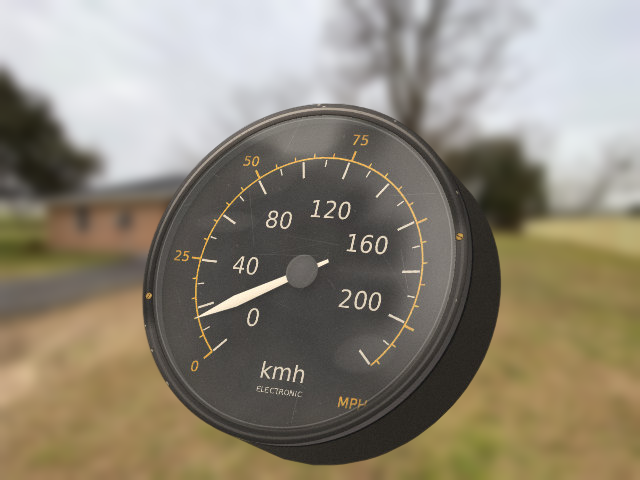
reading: {"value": 15, "unit": "km/h"}
